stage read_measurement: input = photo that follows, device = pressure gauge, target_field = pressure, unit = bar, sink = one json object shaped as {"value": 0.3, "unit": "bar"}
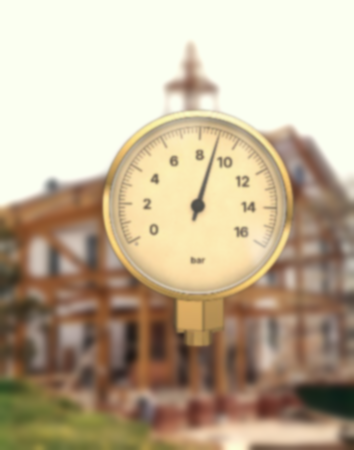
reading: {"value": 9, "unit": "bar"}
